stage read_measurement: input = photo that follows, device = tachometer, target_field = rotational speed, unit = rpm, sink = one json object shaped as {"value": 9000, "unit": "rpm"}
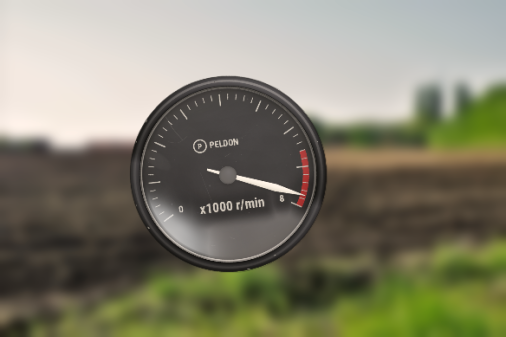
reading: {"value": 7700, "unit": "rpm"}
